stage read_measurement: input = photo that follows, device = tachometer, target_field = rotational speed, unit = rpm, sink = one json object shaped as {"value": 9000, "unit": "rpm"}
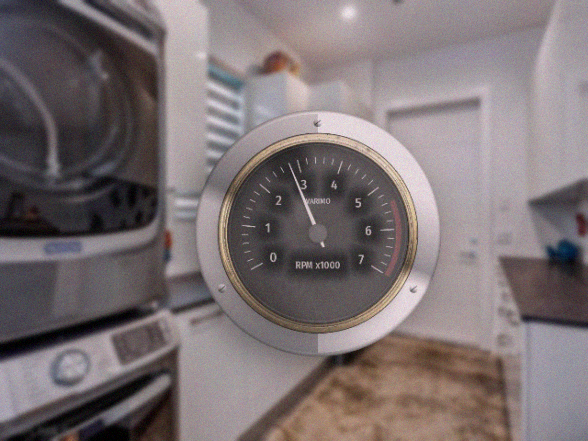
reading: {"value": 2800, "unit": "rpm"}
